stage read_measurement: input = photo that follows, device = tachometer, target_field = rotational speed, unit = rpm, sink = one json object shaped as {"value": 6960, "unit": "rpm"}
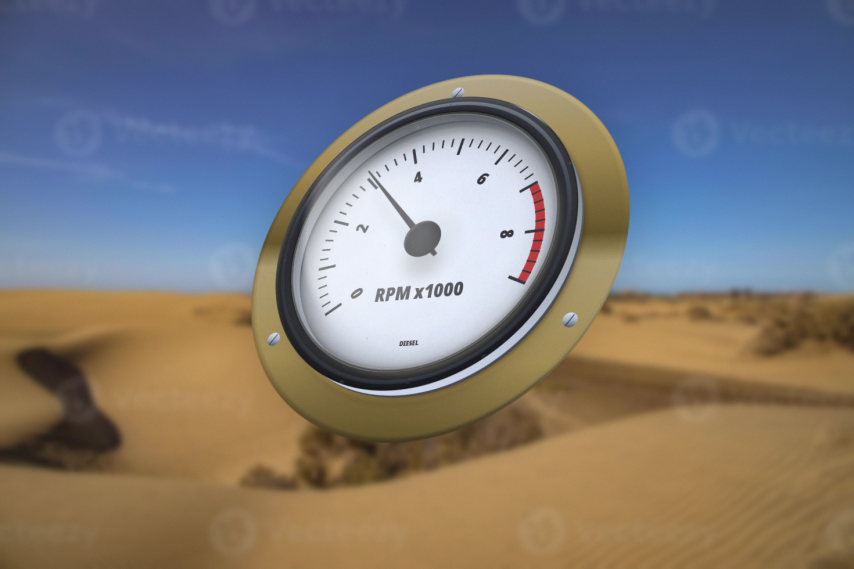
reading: {"value": 3100, "unit": "rpm"}
